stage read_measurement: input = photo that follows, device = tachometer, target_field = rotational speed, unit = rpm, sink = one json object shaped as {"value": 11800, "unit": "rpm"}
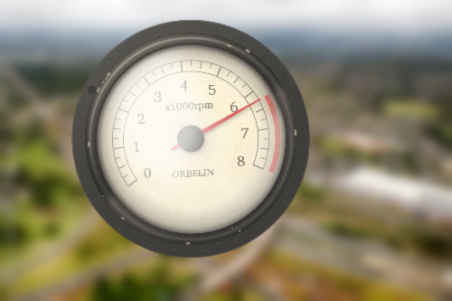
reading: {"value": 6250, "unit": "rpm"}
